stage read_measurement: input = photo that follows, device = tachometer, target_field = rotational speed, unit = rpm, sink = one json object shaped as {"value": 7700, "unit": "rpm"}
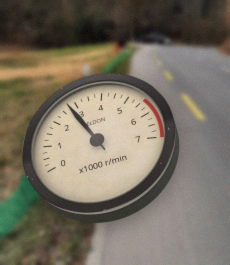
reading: {"value": 2750, "unit": "rpm"}
